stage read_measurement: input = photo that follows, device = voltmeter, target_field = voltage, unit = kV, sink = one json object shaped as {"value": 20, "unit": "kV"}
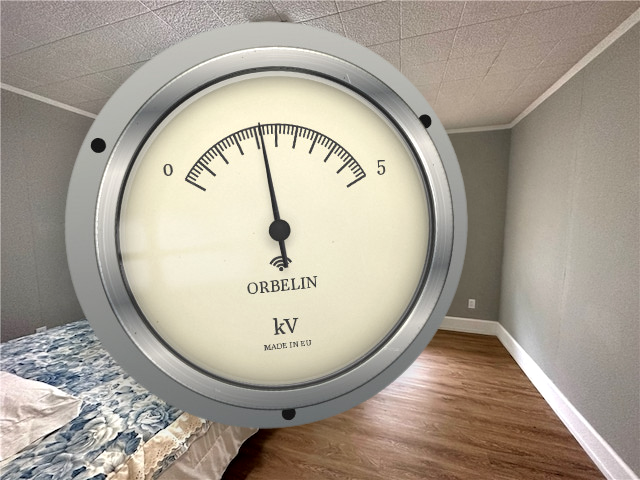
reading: {"value": 2.1, "unit": "kV"}
